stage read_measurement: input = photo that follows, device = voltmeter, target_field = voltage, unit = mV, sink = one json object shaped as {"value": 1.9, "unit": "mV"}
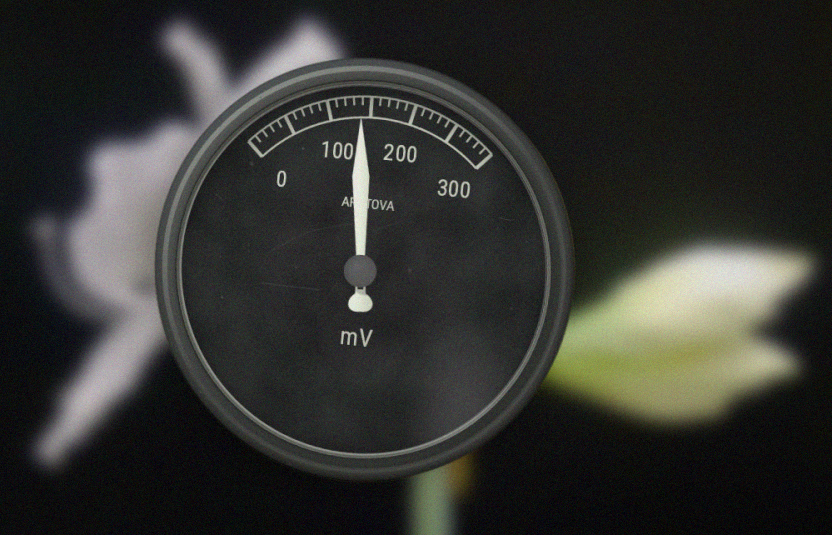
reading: {"value": 140, "unit": "mV"}
